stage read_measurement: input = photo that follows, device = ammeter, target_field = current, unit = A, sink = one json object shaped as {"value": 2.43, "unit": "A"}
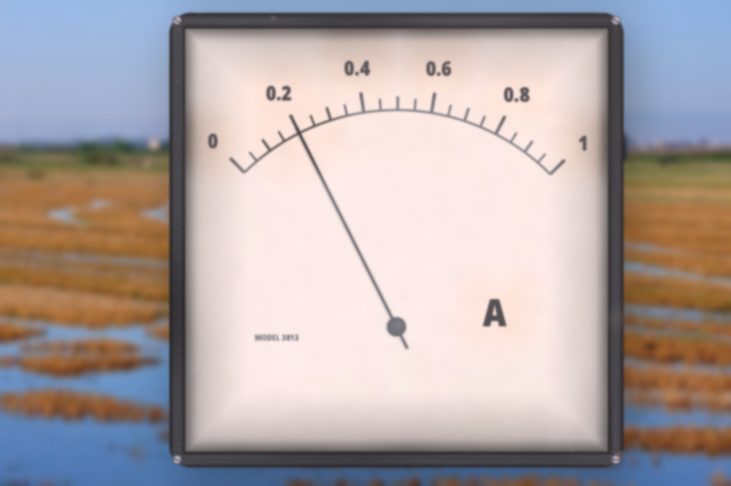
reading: {"value": 0.2, "unit": "A"}
